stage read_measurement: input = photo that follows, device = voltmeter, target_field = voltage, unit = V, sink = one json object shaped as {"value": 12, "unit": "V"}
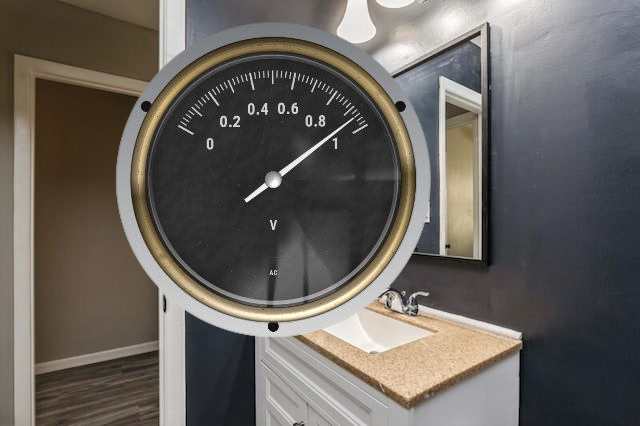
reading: {"value": 0.94, "unit": "V"}
